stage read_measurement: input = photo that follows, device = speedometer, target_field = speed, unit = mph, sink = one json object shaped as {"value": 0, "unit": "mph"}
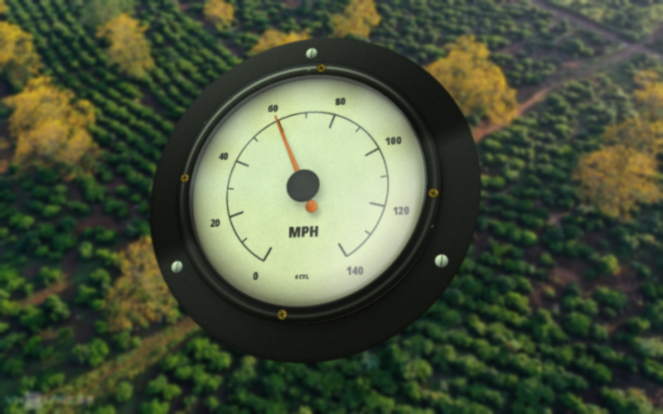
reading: {"value": 60, "unit": "mph"}
